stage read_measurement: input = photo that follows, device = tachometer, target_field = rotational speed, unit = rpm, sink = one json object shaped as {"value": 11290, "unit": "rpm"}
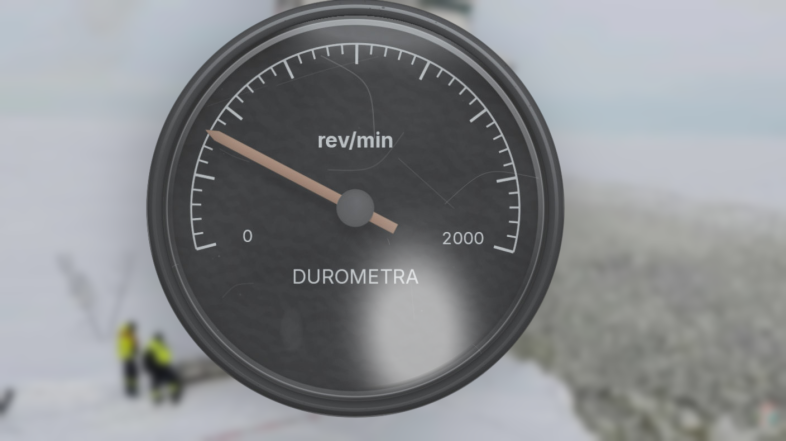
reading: {"value": 400, "unit": "rpm"}
